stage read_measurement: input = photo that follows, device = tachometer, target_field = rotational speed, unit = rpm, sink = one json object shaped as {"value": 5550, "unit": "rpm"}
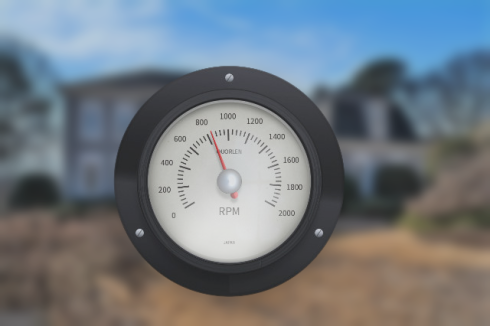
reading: {"value": 840, "unit": "rpm"}
